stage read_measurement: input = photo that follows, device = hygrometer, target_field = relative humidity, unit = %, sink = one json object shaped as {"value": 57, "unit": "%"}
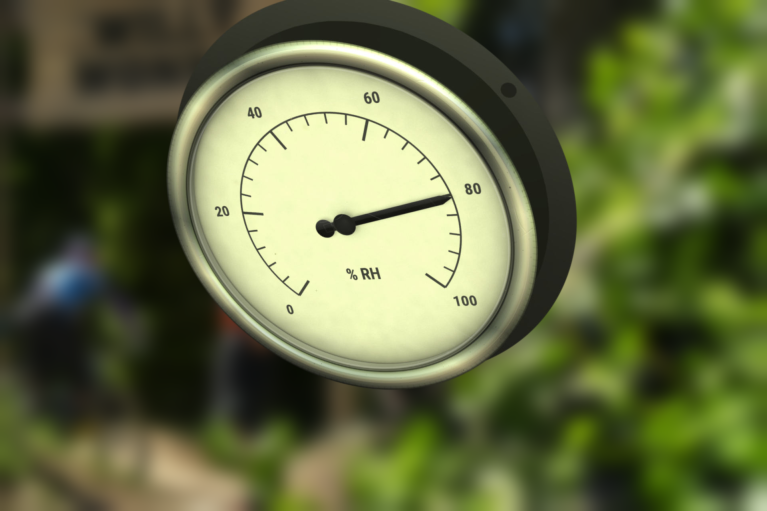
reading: {"value": 80, "unit": "%"}
